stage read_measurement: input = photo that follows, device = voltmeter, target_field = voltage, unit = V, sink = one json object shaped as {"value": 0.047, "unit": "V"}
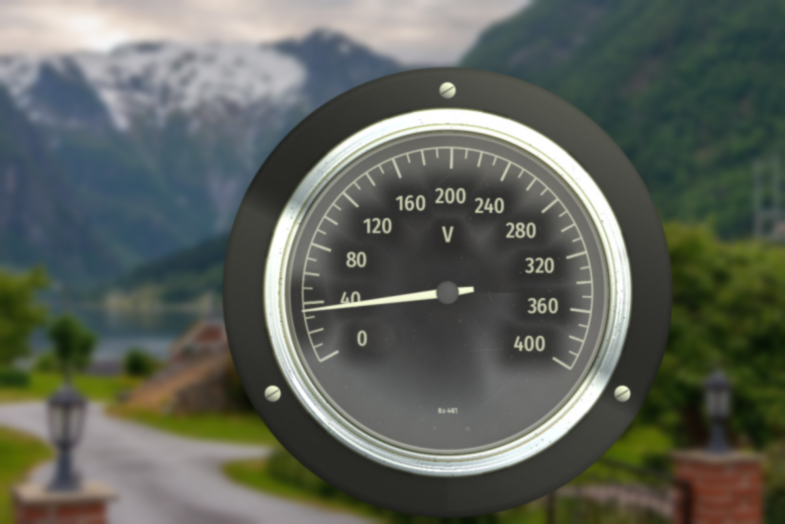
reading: {"value": 35, "unit": "V"}
